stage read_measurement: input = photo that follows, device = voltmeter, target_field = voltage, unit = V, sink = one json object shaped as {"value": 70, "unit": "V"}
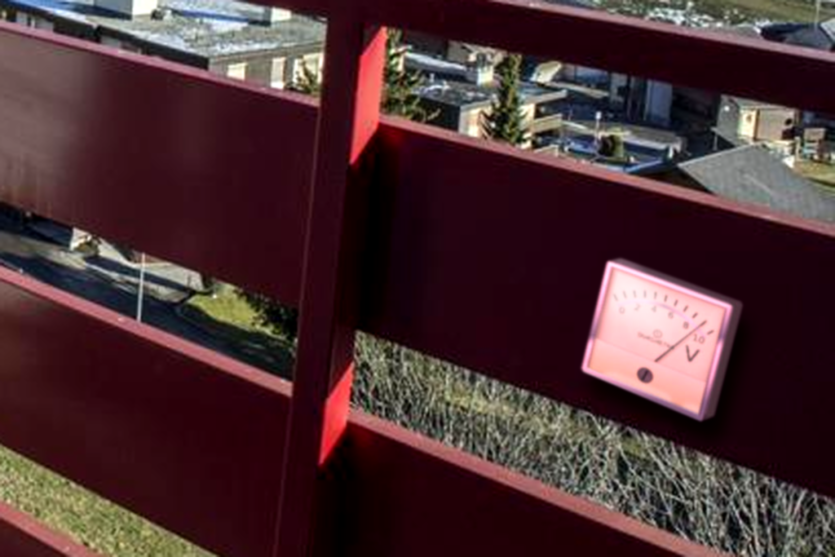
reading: {"value": 9, "unit": "V"}
